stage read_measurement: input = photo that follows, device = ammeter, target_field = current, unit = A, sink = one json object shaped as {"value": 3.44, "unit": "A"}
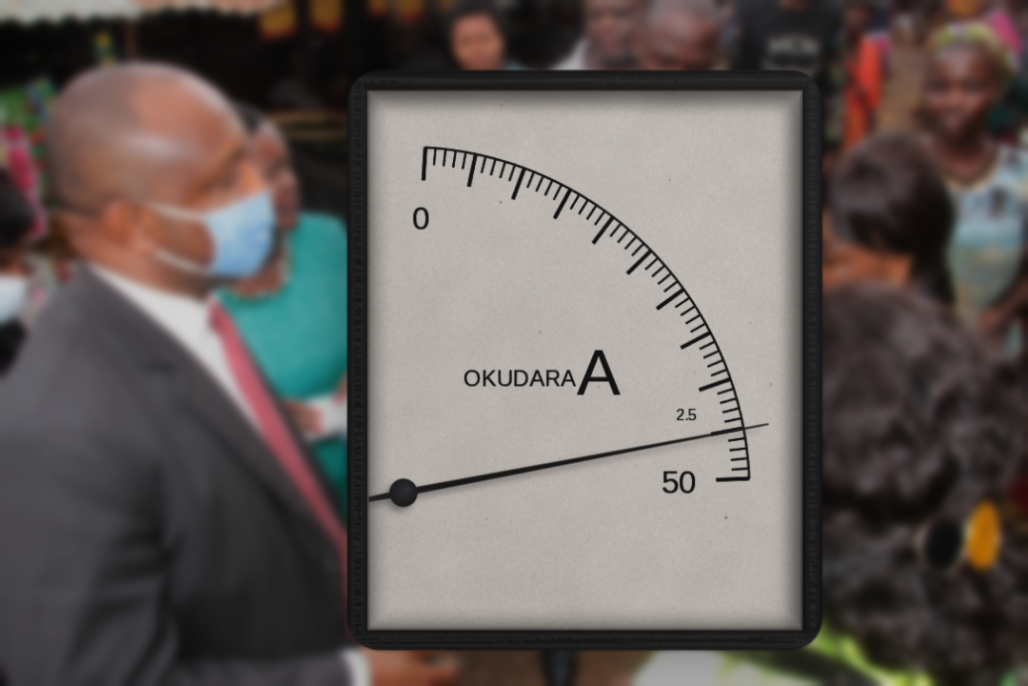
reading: {"value": 45, "unit": "A"}
